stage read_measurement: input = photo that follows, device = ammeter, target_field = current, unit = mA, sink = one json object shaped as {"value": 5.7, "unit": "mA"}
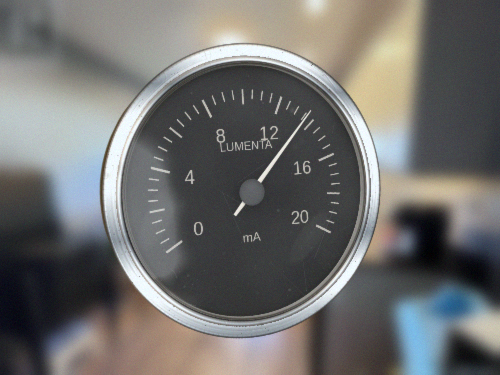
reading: {"value": 13.5, "unit": "mA"}
